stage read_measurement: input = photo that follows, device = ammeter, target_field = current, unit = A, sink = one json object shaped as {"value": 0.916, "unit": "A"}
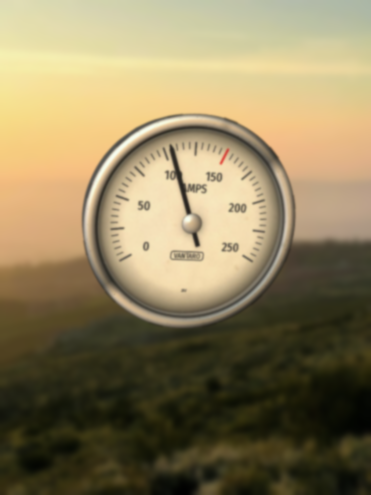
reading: {"value": 105, "unit": "A"}
